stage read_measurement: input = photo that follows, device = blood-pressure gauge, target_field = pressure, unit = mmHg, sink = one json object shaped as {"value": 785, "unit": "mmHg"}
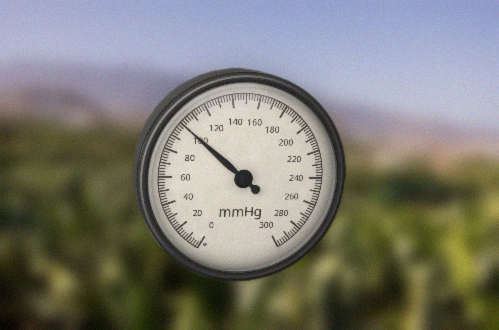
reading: {"value": 100, "unit": "mmHg"}
